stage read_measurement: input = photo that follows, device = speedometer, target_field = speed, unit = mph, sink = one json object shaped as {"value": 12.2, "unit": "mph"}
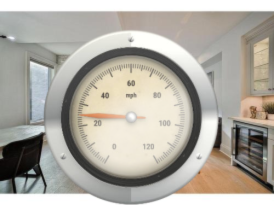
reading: {"value": 25, "unit": "mph"}
